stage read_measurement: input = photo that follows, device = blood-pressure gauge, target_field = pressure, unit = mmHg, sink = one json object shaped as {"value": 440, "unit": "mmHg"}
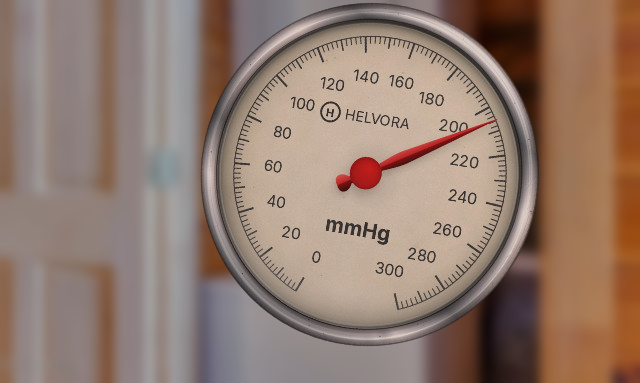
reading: {"value": 206, "unit": "mmHg"}
